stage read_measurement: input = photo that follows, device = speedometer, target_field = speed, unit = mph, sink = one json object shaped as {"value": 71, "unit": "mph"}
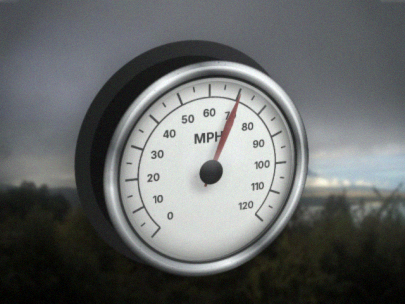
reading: {"value": 70, "unit": "mph"}
